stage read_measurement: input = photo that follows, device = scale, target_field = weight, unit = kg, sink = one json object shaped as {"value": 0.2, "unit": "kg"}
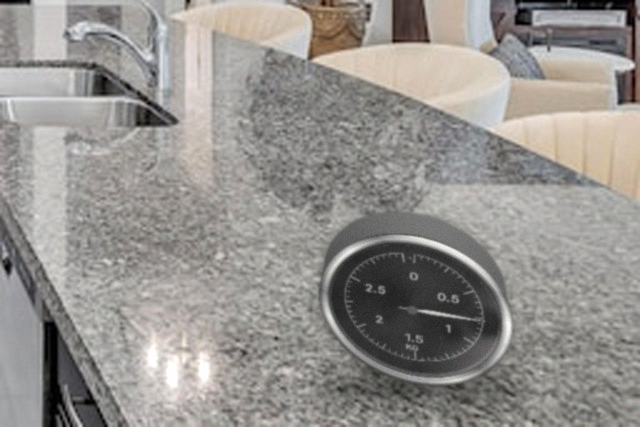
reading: {"value": 0.75, "unit": "kg"}
